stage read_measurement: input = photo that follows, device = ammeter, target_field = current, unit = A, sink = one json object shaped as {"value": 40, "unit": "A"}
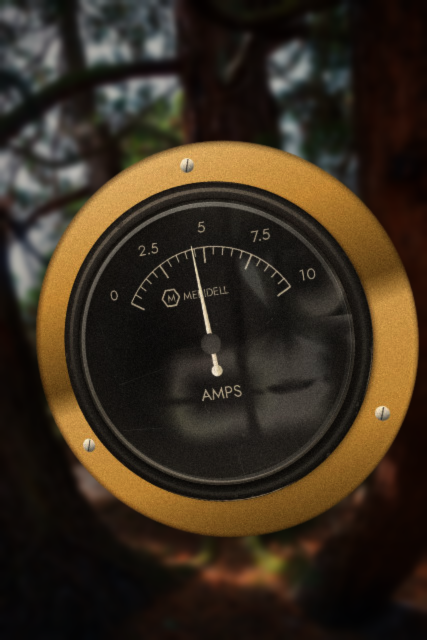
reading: {"value": 4.5, "unit": "A"}
